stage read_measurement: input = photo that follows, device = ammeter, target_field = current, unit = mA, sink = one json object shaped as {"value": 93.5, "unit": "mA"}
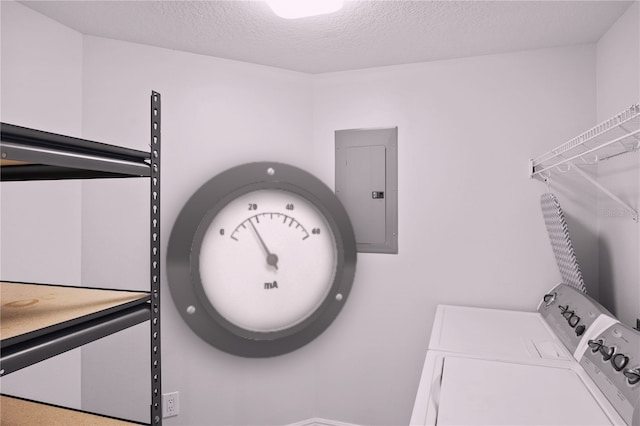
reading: {"value": 15, "unit": "mA"}
